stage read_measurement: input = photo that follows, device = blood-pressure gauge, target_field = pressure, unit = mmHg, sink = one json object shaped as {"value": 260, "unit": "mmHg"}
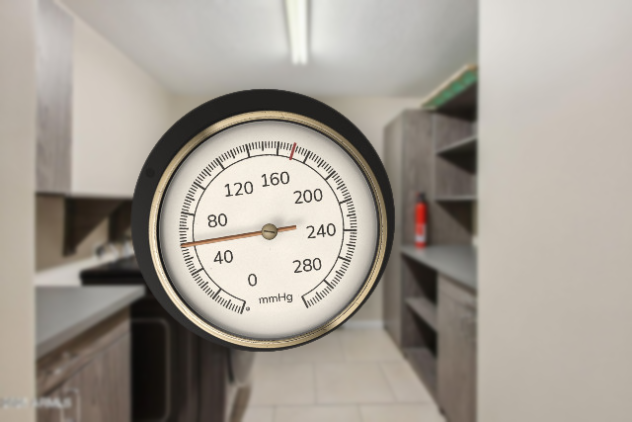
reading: {"value": 60, "unit": "mmHg"}
